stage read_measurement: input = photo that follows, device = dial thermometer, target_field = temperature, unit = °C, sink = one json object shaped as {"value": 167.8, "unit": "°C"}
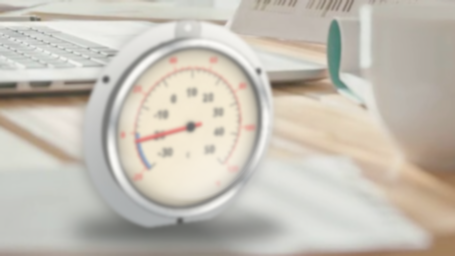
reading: {"value": -20, "unit": "°C"}
